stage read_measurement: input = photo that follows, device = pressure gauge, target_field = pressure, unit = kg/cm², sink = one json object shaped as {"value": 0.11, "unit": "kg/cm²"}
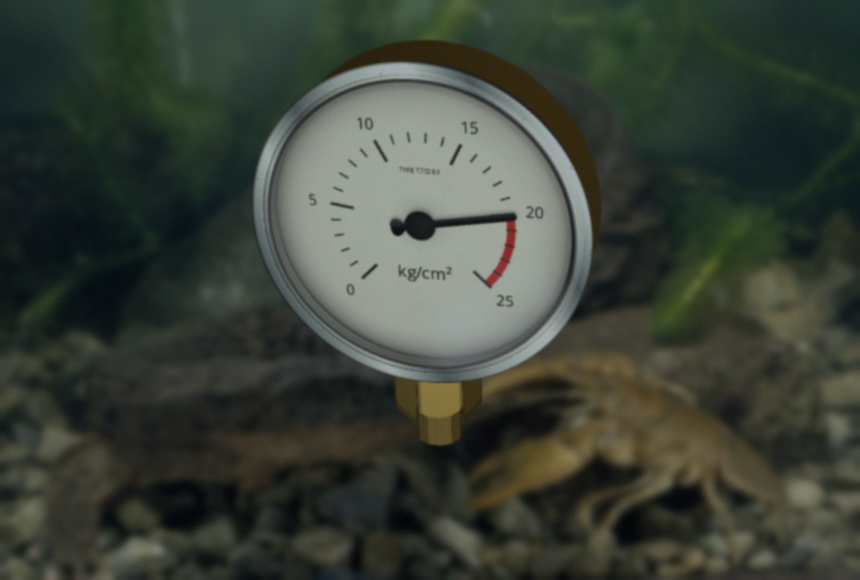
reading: {"value": 20, "unit": "kg/cm²"}
